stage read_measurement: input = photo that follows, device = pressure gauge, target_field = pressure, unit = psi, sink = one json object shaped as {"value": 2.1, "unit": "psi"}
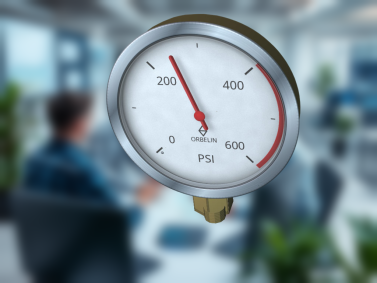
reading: {"value": 250, "unit": "psi"}
